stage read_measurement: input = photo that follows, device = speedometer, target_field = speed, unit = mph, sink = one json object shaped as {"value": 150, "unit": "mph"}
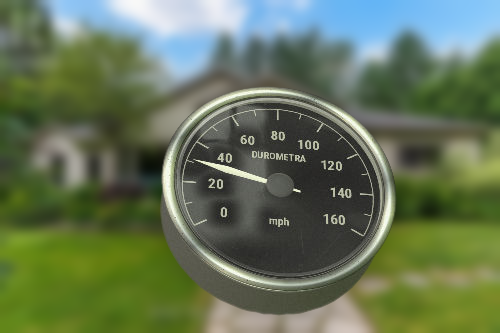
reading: {"value": 30, "unit": "mph"}
